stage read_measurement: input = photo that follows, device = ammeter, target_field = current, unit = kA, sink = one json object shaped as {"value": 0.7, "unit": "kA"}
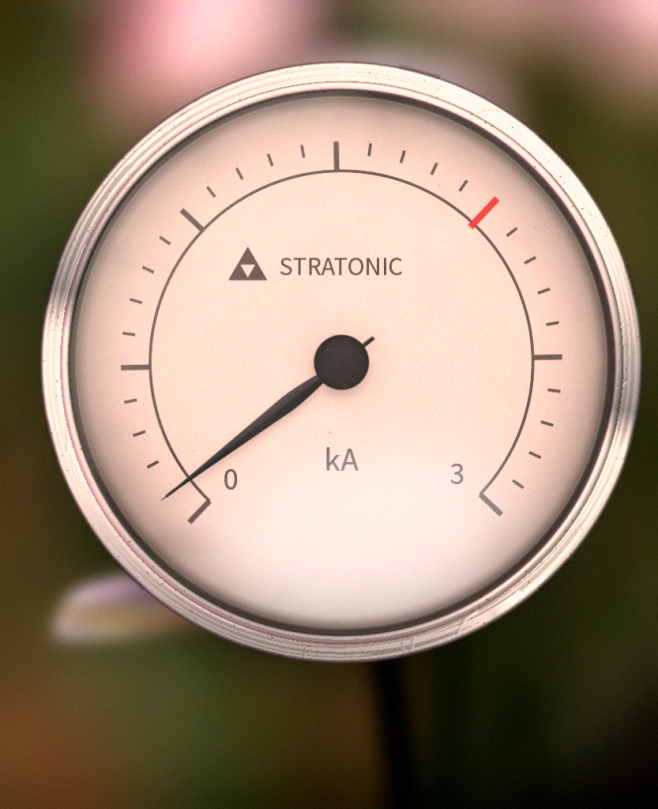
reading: {"value": 0.1, "unit": "kA"}
